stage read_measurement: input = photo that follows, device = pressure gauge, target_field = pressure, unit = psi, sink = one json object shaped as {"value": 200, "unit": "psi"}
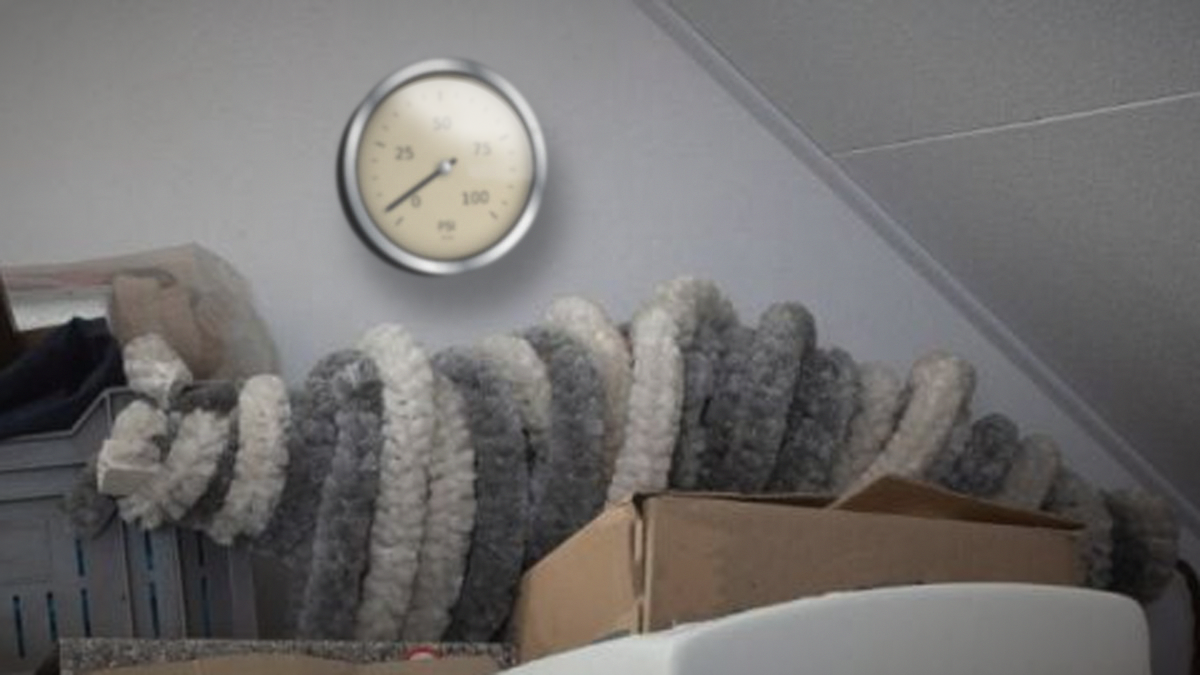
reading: {"value": 5, "unit": "psi"}
